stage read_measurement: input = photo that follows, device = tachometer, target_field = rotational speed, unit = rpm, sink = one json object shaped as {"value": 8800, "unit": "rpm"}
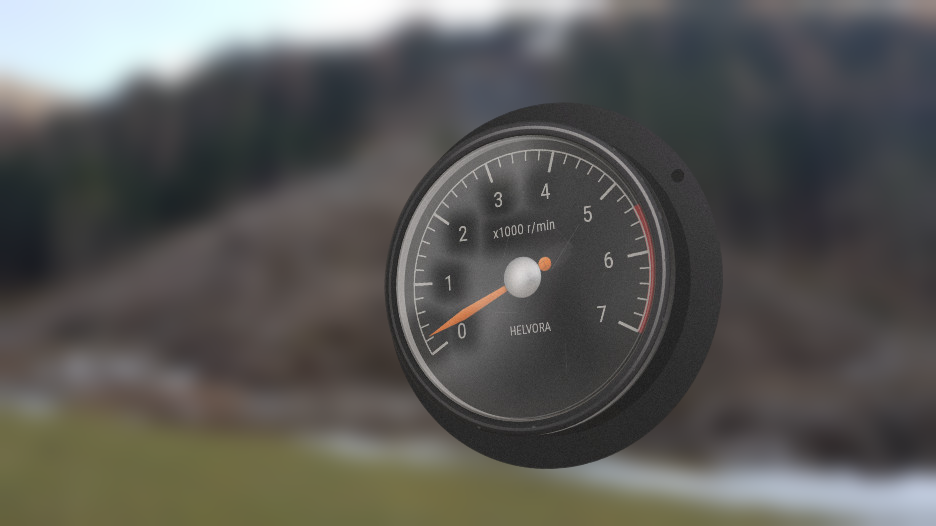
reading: {"value": 200, "unit": "rpm"}
